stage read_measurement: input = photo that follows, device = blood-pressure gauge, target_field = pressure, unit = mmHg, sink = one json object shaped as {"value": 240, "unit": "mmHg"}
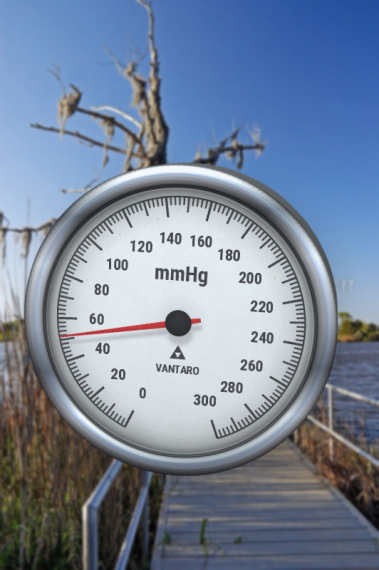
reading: {"value": 52, "unit": "mmHg"}
